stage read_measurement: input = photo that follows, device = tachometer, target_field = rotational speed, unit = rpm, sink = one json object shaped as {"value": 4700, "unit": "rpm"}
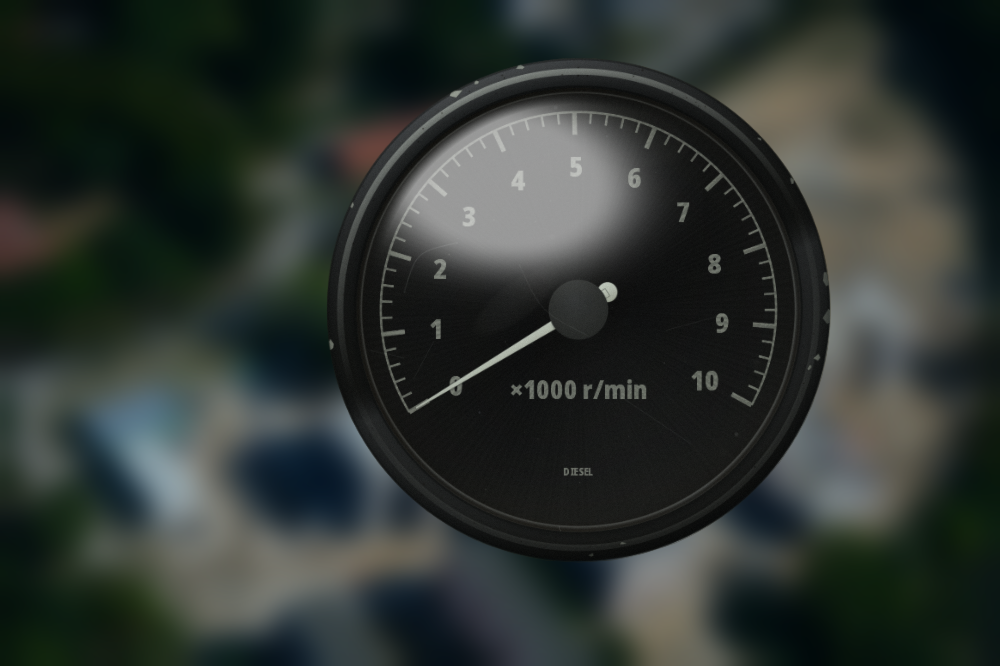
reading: {"value": 0, "unit": "rpm"}
